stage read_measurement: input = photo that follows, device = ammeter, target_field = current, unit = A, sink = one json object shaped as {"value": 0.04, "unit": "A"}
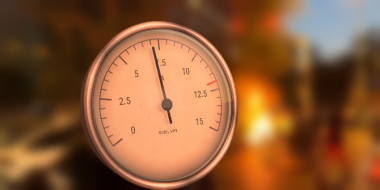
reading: {"value": 7, "unit": "A"}
